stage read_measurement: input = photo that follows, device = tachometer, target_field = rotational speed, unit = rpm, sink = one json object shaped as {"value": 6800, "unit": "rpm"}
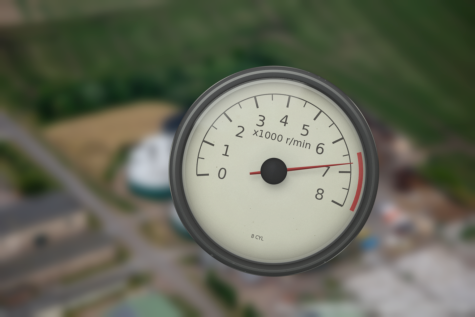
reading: {"value": 6750, "unit": "rpm"}
